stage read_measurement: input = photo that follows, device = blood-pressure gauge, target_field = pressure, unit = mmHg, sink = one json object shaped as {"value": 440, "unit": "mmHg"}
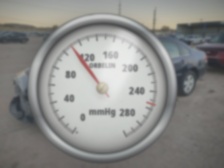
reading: {"value": 110, "unit": "mmHg"}
